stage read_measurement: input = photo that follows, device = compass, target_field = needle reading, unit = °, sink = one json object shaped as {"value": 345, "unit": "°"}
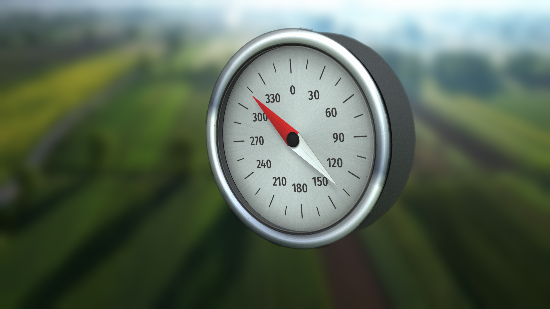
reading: {"value": 315, "unit": "°"}
